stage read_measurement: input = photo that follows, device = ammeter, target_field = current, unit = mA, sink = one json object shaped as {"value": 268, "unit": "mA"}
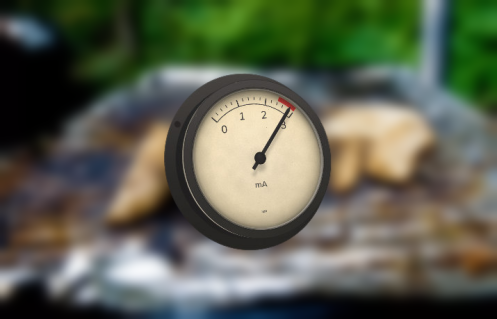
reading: {"value": 2.8, "unit": "mA"}
